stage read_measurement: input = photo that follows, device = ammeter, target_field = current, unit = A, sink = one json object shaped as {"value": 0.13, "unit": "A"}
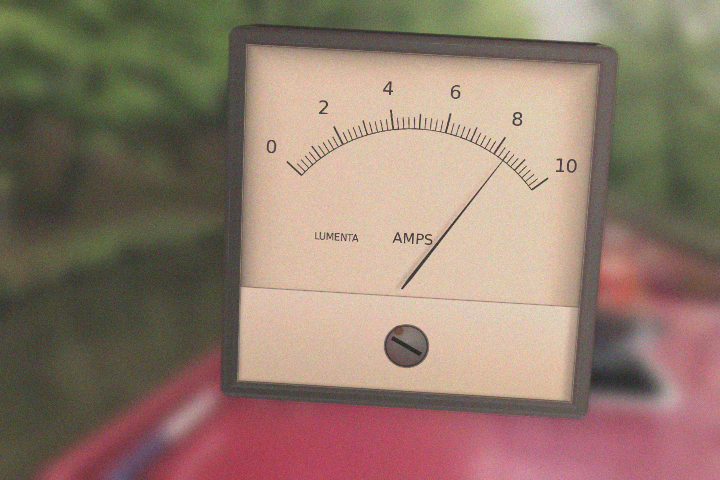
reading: {"value": 8.4, "unit": "A"}
